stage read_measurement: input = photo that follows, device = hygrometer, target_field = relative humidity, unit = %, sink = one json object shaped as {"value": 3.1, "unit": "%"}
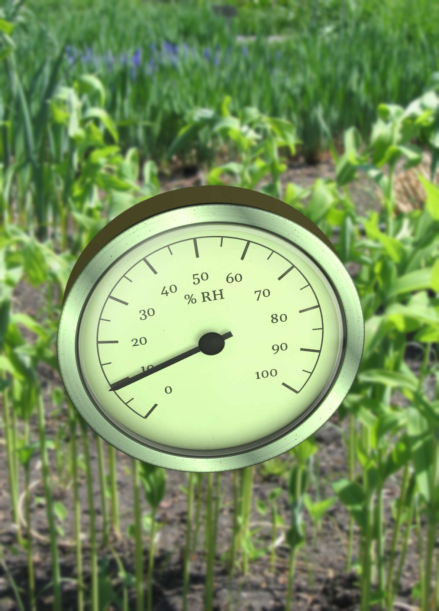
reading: {"value": 10, "unit": "%"}
